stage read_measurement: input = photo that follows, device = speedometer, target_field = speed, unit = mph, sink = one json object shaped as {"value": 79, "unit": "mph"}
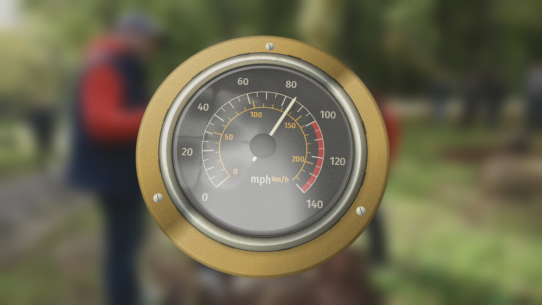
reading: {"value": 85, "unit": "mph"}
